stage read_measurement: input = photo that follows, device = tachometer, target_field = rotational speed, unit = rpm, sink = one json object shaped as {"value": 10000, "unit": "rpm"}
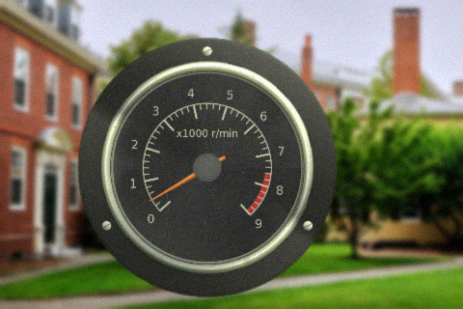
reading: {"value": 400, "unit": "rpm"}
